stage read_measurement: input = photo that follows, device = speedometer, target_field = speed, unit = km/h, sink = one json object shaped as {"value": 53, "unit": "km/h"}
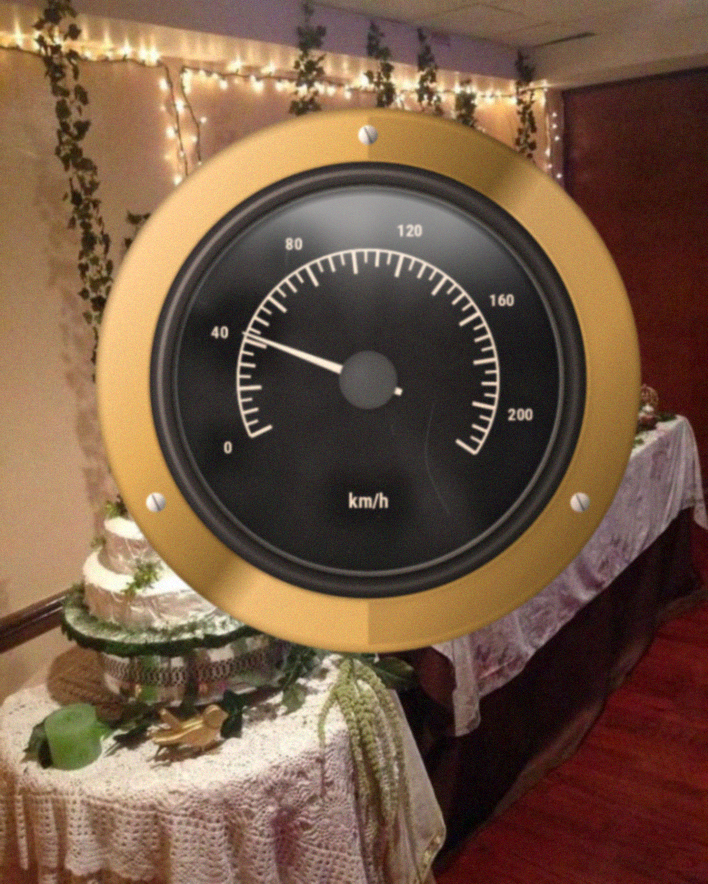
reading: {"value": 42.5, "unit": "km/h"}
